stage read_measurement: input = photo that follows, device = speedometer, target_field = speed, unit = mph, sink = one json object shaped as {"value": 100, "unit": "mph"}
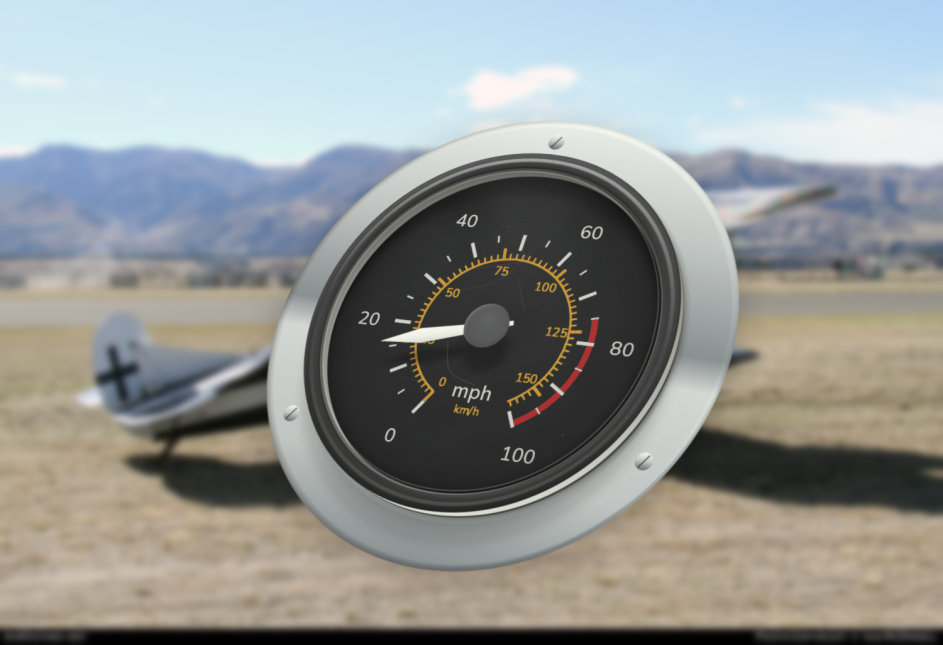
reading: {"value": 15, "unit": "mph"}
